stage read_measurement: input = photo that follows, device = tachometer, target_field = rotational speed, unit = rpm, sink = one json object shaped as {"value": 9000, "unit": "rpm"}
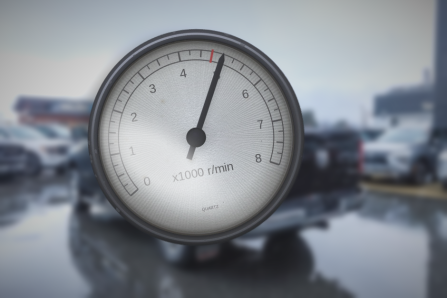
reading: {"value": 5000, "unit": "rpm"}
